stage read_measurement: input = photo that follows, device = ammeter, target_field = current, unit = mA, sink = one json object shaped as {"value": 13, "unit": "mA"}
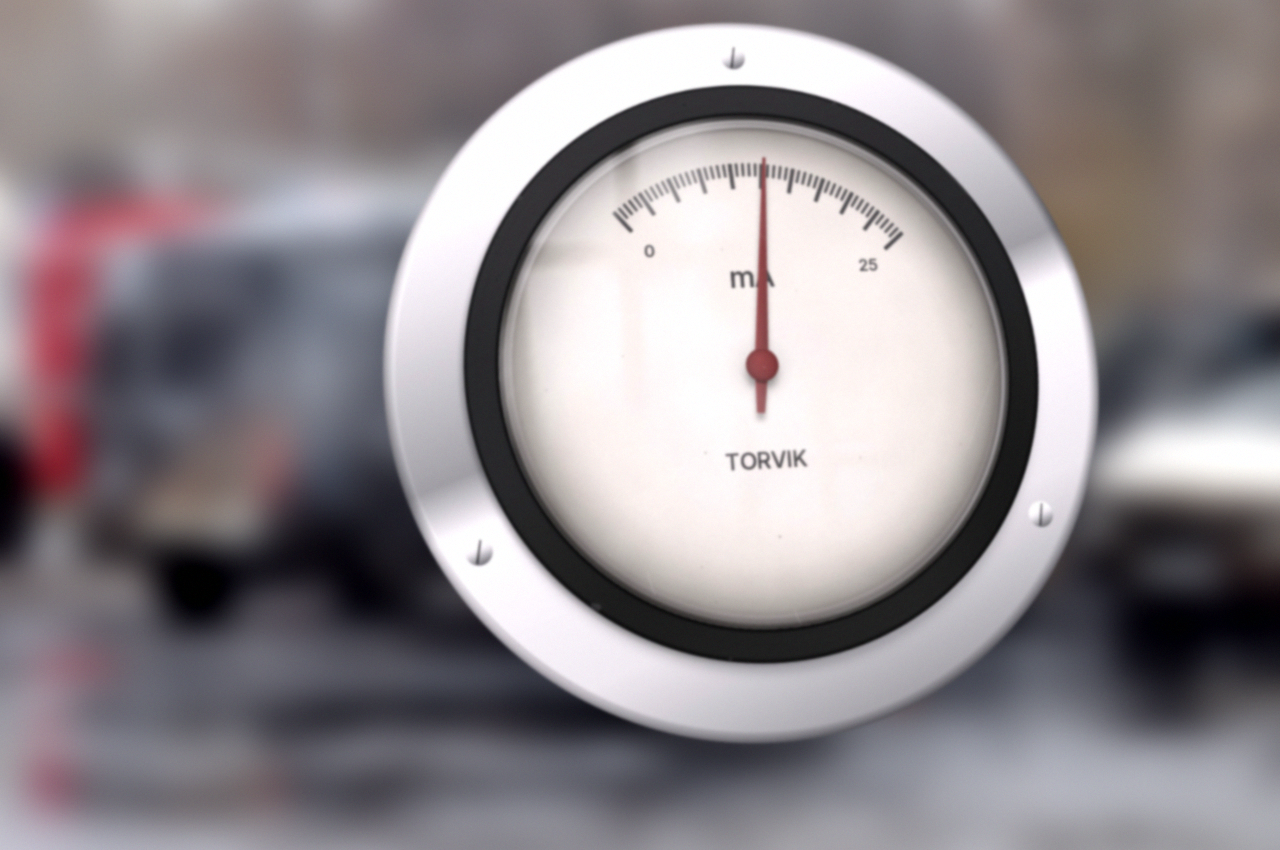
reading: {"value": 12.5, "unit": "mA"}
